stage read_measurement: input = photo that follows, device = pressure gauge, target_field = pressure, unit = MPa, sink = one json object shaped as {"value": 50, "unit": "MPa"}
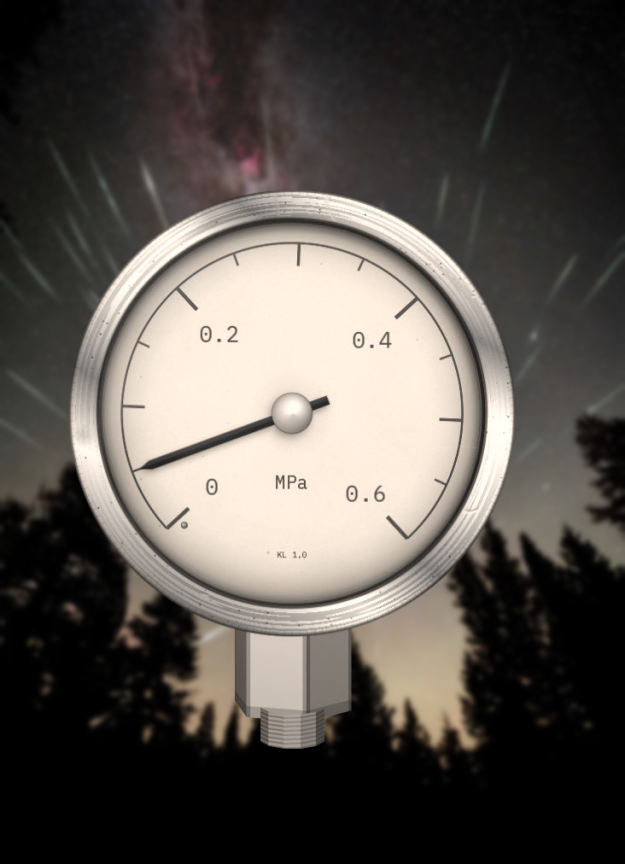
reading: {"value": 0.05, "unit": "MPa"}
